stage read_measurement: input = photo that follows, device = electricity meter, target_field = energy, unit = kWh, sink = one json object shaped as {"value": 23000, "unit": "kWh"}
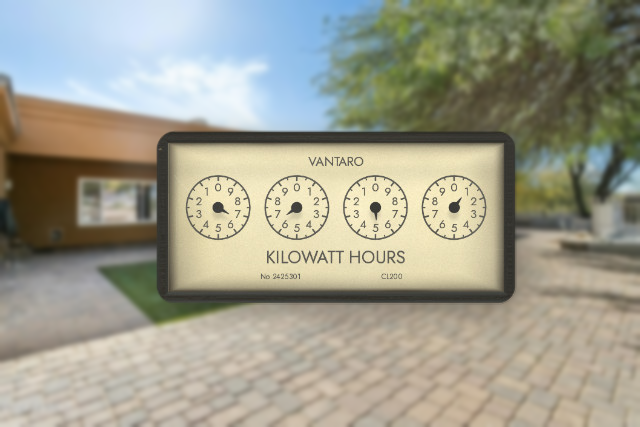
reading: {"value": 6651, "unit": "kWh"}
